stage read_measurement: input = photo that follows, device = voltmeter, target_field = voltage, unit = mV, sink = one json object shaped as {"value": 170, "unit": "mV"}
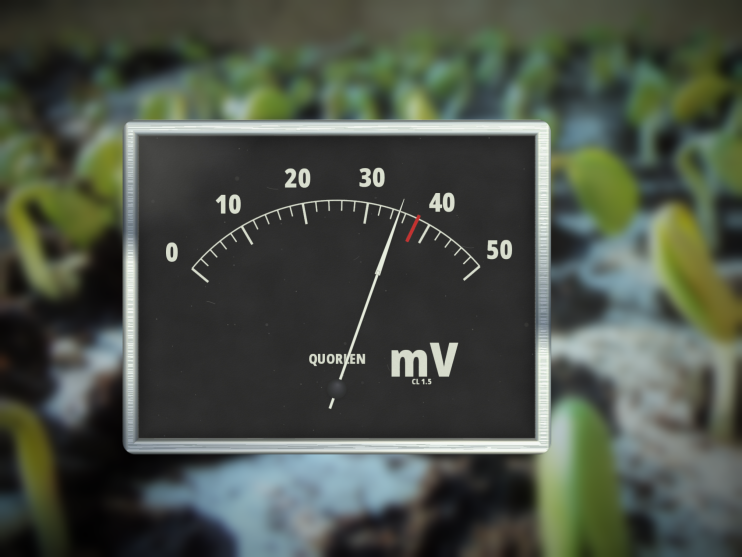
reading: {"value": 35, "unit": "mV"}
